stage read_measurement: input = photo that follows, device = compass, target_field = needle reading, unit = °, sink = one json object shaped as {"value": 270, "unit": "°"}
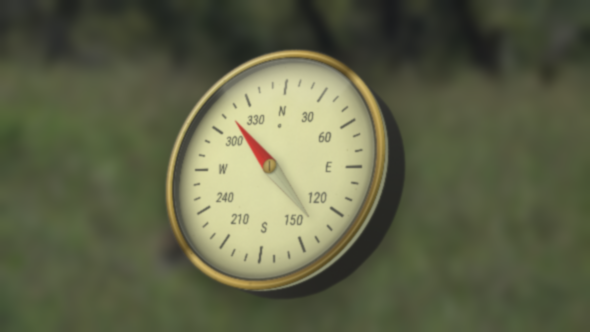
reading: {"value": 315, "unit": "°"}
